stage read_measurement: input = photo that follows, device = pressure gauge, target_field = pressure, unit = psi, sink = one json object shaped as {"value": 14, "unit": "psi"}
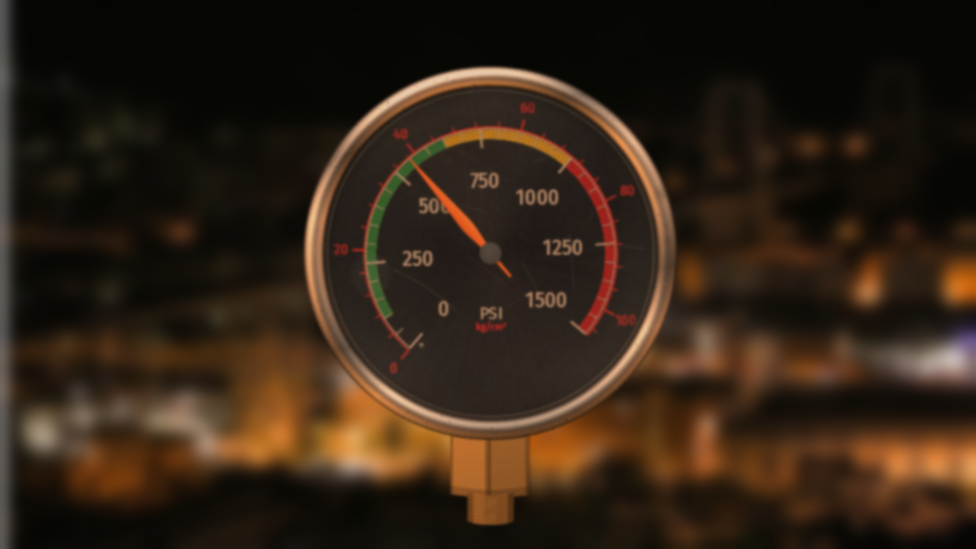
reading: {"value": 550, "unit": "psi"}
